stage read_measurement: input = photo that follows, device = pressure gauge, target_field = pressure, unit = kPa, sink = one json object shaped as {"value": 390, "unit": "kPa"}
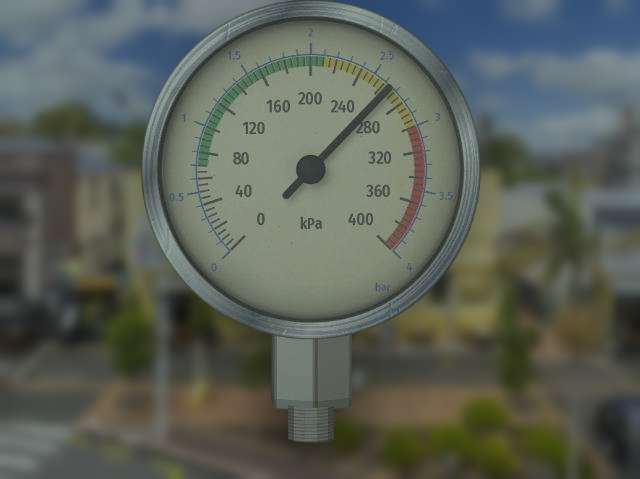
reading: {"value": 265, "unit": "kPa"}
